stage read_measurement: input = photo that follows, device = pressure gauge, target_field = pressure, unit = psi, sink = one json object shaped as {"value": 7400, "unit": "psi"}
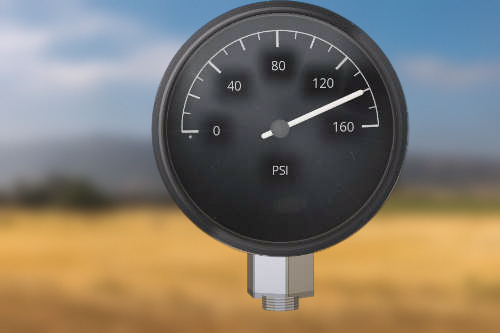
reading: {"value": 140, "unit": "psi"}
